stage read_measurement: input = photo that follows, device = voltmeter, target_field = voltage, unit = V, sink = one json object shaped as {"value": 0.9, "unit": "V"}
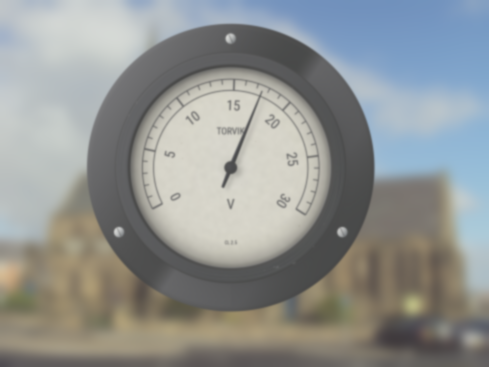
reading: {"value": 17.5, "unit": "V"}
